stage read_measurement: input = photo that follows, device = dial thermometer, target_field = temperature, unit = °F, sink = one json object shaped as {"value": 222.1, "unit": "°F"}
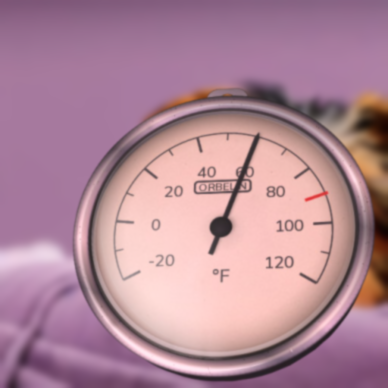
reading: {"value": 60, "unit": "°F"}
